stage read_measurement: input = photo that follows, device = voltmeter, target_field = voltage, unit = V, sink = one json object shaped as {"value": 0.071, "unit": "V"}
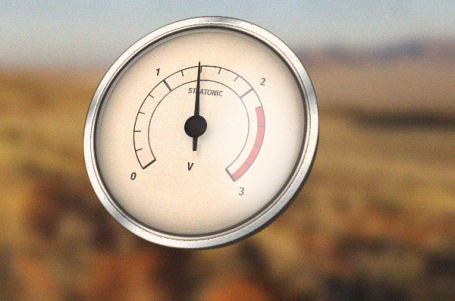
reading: {"value": 1.4, "unit": "V"}
